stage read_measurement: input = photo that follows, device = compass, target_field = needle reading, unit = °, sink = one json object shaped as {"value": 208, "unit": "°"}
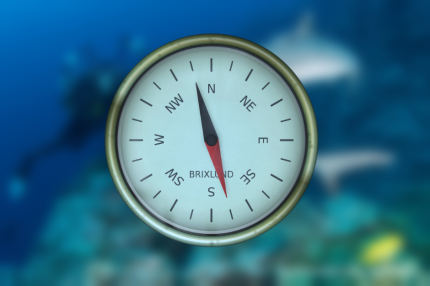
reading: {"value": 165, "unit": "°"}
